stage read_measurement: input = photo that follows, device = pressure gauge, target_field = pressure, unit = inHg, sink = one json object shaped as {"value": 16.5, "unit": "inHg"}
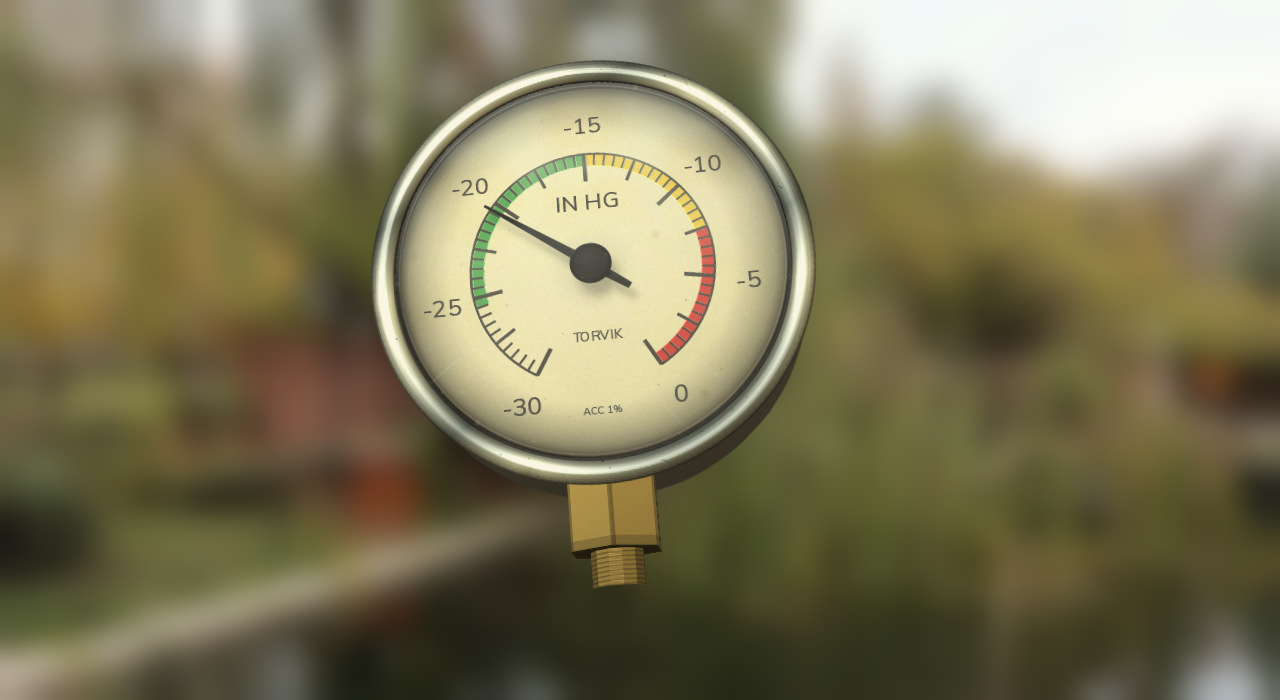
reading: {"value": -20.5, "unit": "inHg"}
